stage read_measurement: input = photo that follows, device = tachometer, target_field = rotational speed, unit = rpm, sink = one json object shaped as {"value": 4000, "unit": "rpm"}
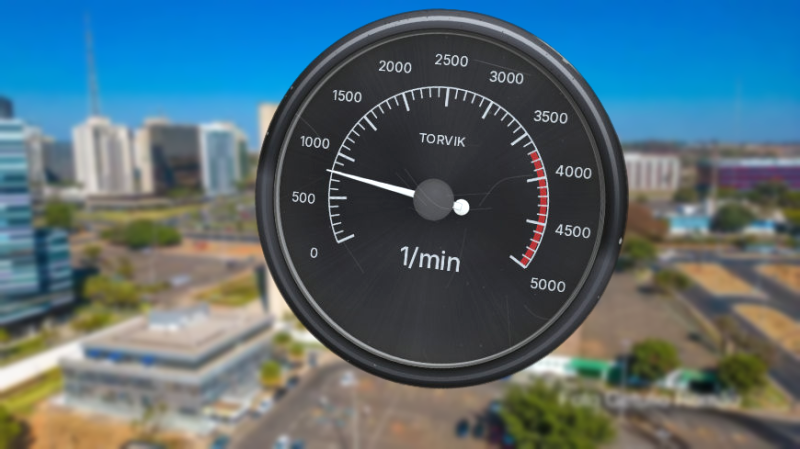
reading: {"value": 800, "unit": "rpm"}
